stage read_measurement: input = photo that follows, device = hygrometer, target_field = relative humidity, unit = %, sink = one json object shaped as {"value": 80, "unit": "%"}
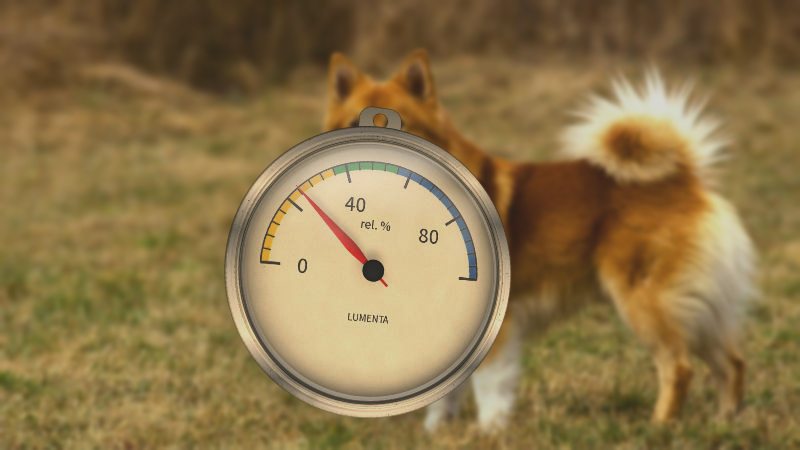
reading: {"value": 24, "unit": "%"}
